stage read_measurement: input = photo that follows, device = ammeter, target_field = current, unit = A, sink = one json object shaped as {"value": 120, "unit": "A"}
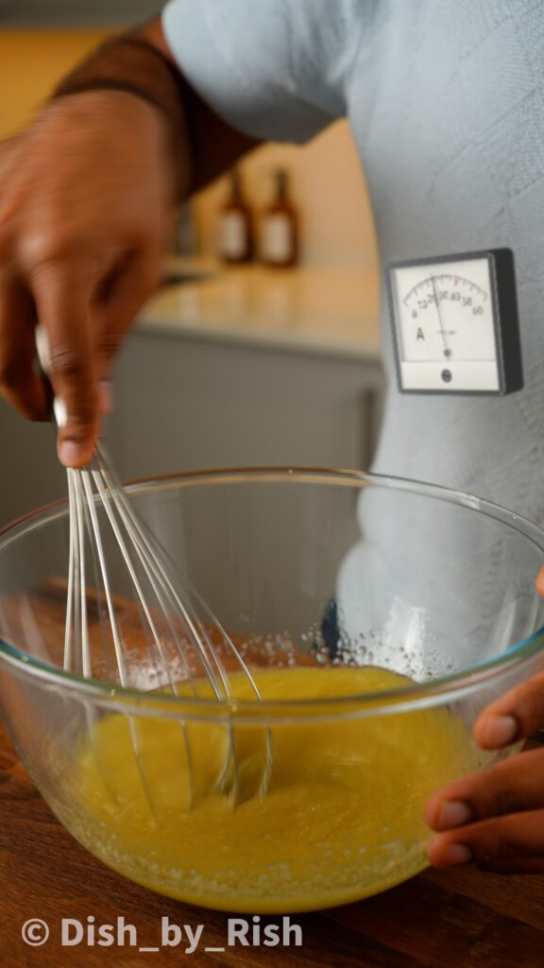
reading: {"value": 25, "unit": "A"}
